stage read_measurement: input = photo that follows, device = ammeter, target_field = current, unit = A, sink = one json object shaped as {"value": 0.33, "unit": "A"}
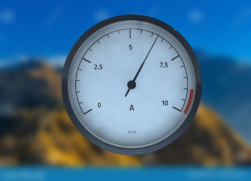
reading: {"value": 6.25, "unit": "A"}
